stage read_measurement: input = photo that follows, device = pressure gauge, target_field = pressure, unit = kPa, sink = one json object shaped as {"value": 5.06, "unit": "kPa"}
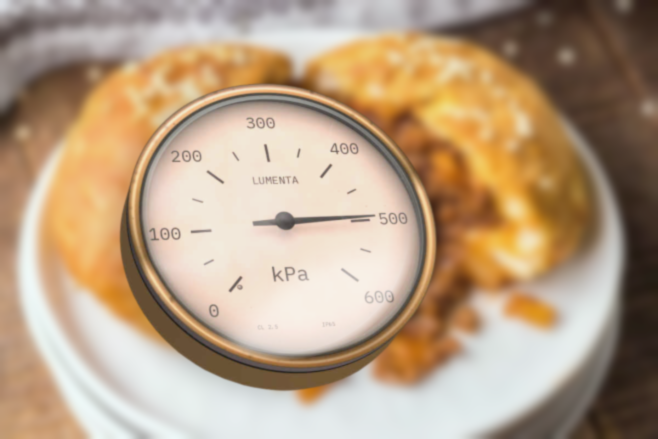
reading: {"value": 500, "unit": "kPa"}
